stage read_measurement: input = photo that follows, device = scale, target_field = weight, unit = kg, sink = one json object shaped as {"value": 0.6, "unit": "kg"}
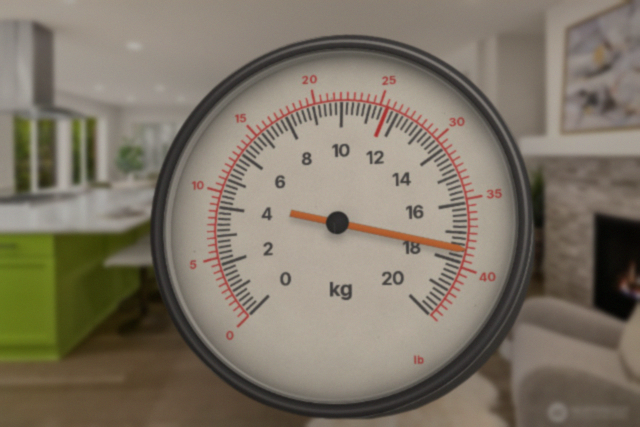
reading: {"value": 17.6, "unit": "kg"}
